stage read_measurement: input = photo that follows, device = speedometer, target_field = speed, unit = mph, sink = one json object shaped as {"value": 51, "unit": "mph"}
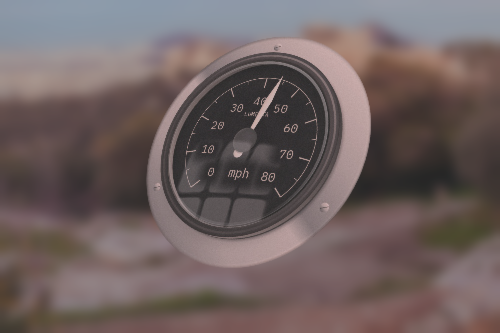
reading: {"value": 45, "unit": "mph"}
